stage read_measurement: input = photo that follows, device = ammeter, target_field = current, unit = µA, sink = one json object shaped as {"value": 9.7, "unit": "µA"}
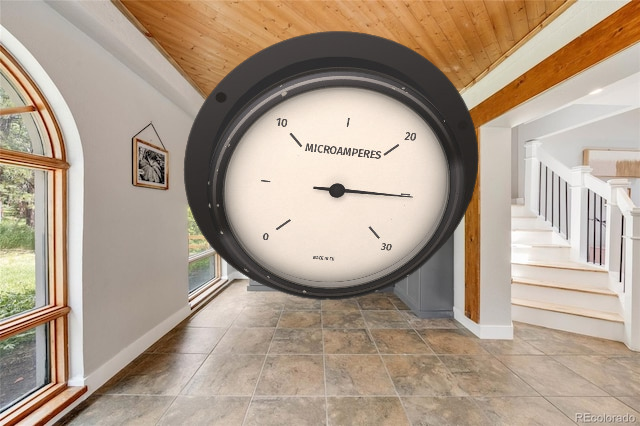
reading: {"value": 25, "unit": "µA"}
